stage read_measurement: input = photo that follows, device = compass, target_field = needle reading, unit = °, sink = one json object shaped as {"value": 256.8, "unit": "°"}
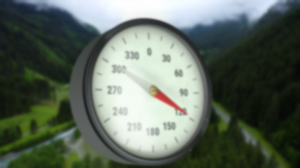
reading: {"value": 120, "unit": "°"}
